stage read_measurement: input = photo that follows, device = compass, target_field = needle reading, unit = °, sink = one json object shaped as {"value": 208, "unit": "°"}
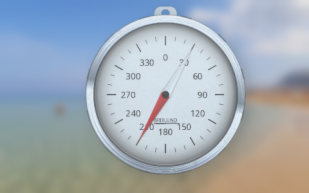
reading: {"value": 210, "unit": "°"}
